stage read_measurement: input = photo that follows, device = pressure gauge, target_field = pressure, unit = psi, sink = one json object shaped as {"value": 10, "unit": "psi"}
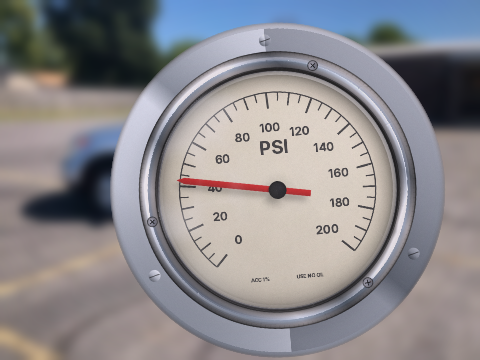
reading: {"value": 42.5, "unit": "psi"}
